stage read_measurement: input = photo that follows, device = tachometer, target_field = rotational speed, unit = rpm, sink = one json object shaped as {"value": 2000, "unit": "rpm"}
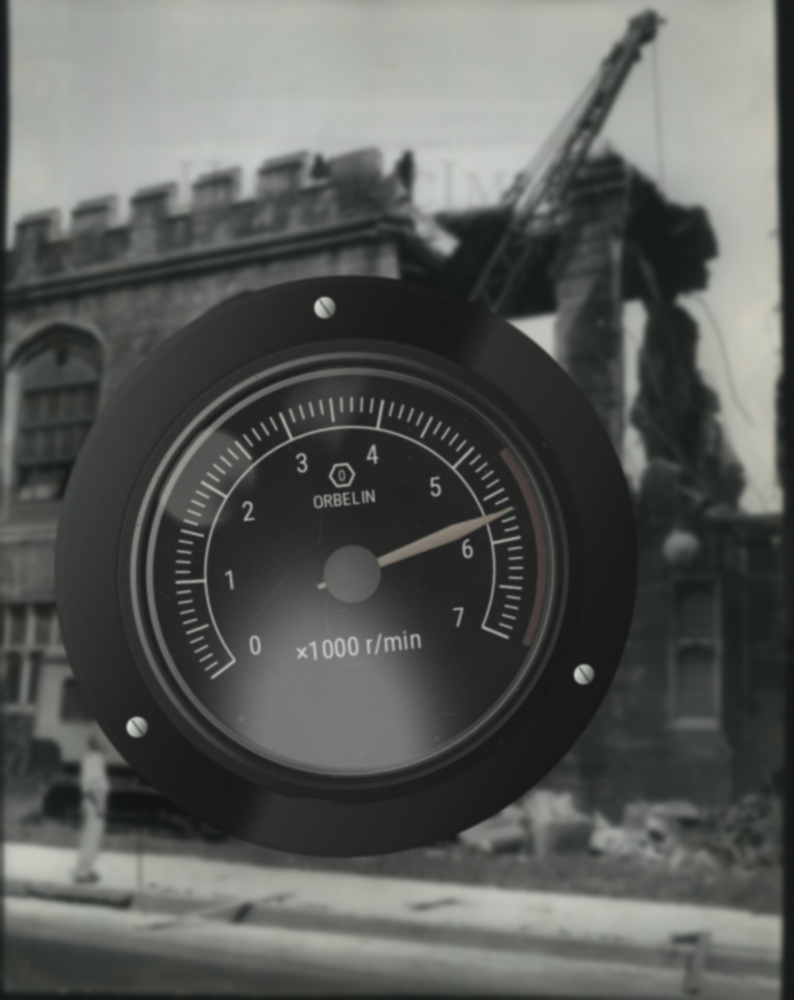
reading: {"value": 5700, "unit": "rpm"}
